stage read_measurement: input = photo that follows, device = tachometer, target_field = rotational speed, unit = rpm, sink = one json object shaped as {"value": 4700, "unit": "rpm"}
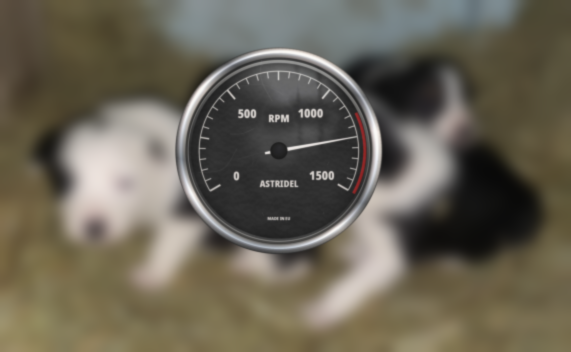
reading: {"value": 1250, "unit": "rpm"}
